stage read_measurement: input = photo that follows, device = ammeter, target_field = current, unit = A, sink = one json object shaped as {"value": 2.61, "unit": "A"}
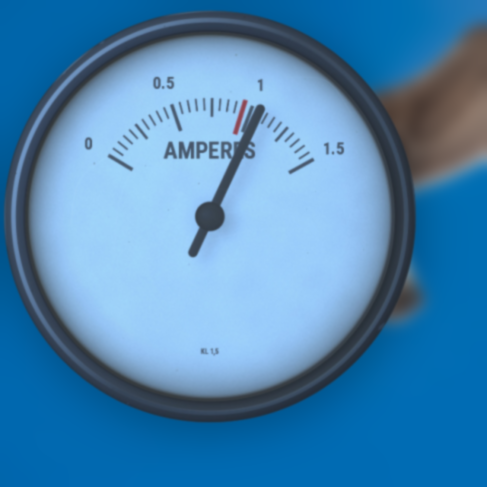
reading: {"value": 1.05, "unit": "A"}
